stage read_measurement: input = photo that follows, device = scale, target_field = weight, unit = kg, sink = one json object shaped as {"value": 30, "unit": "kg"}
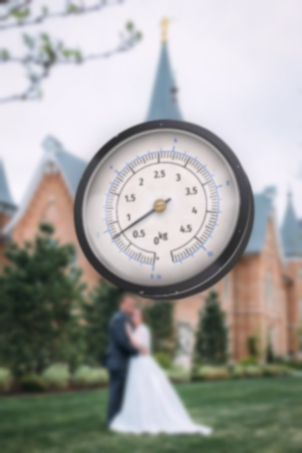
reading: {"value": 0.75, "unit": "kg"}
